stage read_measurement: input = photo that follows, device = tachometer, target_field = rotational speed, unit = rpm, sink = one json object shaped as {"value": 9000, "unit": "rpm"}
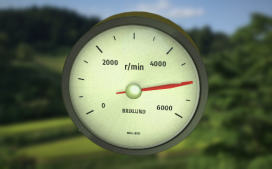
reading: {"value": 5000, "unit": "rpm"}
